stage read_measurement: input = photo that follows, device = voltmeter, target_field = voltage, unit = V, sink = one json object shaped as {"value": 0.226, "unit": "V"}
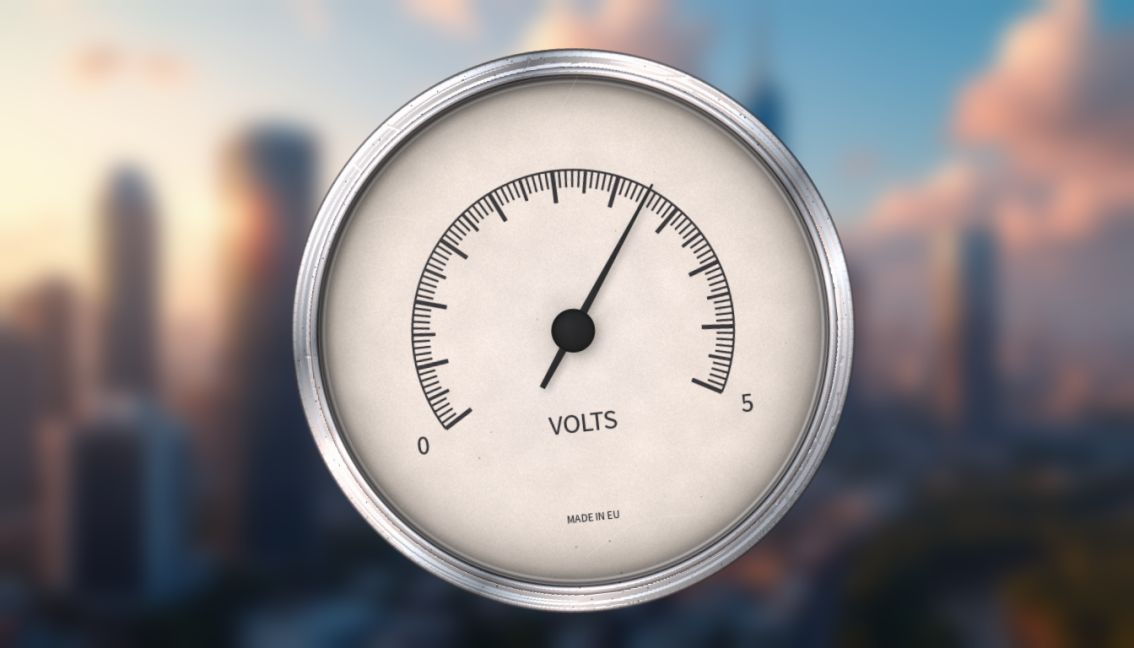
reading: {"value": 3.25, "unit": "V"}
